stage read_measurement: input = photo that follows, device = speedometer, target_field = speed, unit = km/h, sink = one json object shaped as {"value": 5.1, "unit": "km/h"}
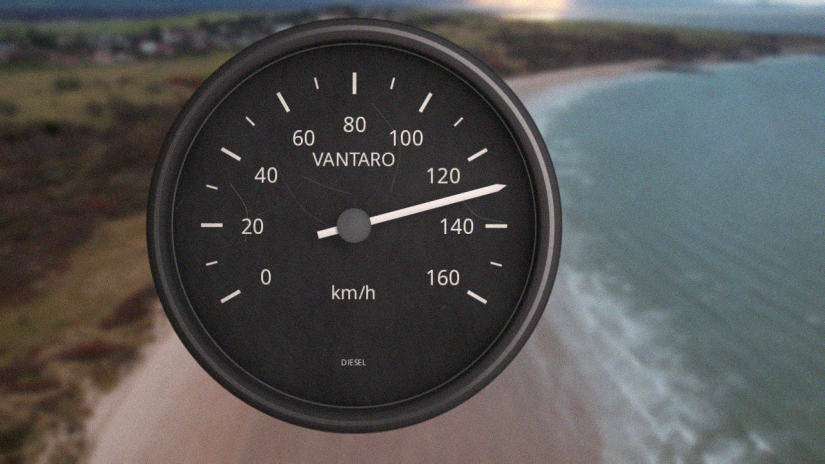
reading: {"value": 130, "unit": "km/h"}
